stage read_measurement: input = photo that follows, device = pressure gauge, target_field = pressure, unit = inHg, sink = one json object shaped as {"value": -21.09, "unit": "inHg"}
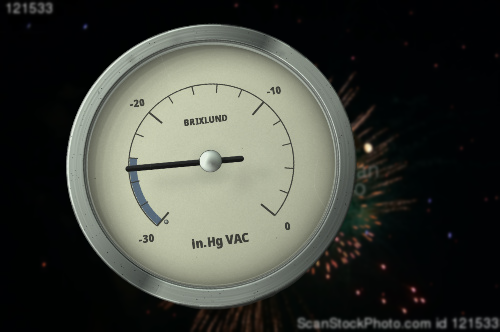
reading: {"value": -25, "unit": "inHg"}
